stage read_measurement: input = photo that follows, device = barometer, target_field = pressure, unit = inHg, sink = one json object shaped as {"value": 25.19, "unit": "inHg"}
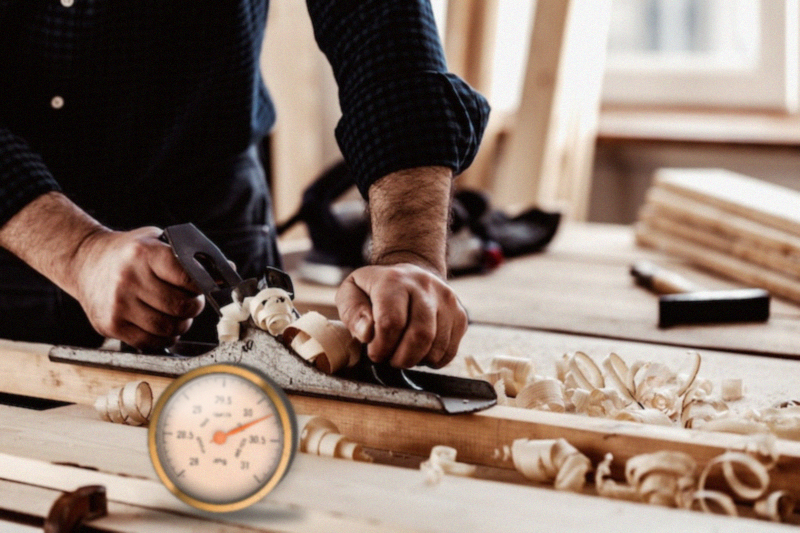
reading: {"value": 30.2, "unit": "inHg"}
